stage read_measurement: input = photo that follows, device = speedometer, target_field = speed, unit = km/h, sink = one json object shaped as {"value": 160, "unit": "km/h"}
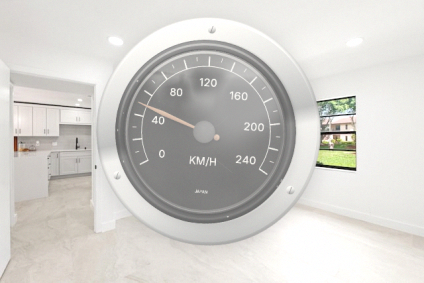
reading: {"value": 50, "unit": "km/h"}
